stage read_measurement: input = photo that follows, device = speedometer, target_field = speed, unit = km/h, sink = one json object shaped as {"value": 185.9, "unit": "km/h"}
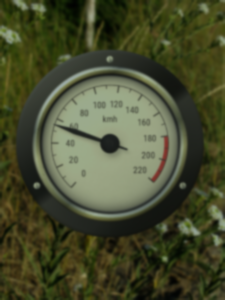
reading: {"value": 55, "unit": "km/h"}
